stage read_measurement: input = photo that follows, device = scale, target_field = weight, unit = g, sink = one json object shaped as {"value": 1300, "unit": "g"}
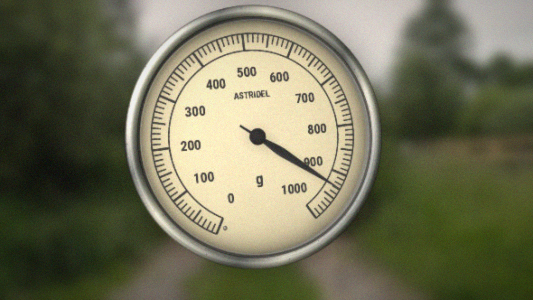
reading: {"value": 930, "unit": "g"}
